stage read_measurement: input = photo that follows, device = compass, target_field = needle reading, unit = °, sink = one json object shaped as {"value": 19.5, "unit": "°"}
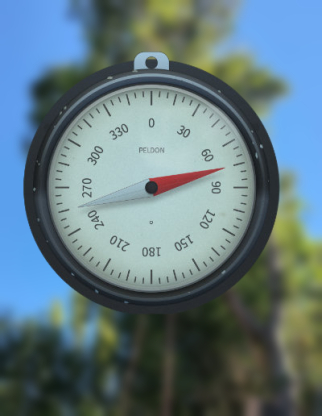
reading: {"value": 75, "unit": "°"}
